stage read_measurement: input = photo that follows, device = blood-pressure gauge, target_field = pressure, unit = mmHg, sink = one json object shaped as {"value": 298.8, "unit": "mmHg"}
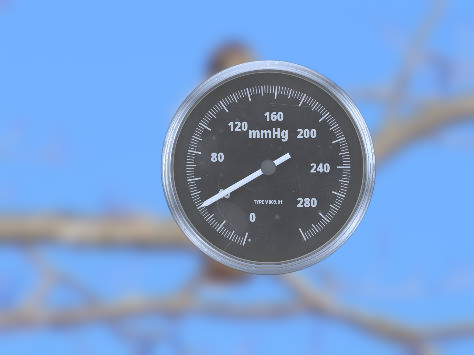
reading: {"value": 40, "unit": "mmHg"}
